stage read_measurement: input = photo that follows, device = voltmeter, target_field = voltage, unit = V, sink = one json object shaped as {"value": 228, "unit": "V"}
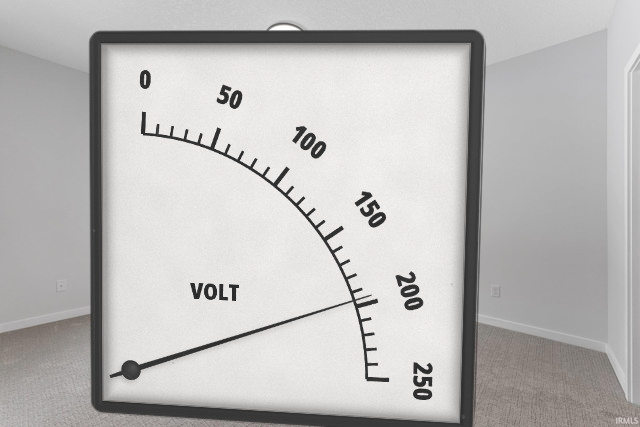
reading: {"value": 195, "unit": "V"}
